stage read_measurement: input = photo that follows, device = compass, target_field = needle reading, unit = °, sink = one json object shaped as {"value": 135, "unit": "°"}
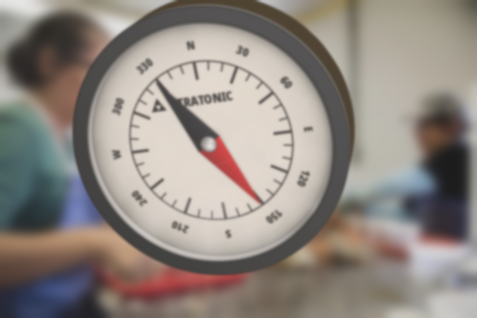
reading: {"value": 150, "unit": "°"}
